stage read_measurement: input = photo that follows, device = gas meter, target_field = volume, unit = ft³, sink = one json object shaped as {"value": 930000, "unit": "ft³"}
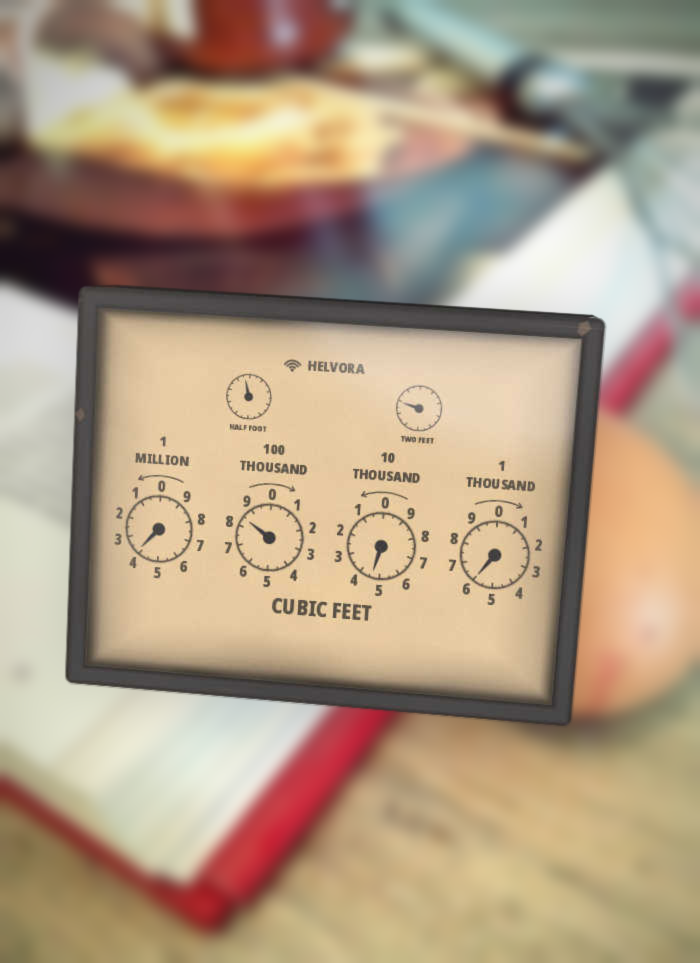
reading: {"value": 384600, "unit": "ft³"}
